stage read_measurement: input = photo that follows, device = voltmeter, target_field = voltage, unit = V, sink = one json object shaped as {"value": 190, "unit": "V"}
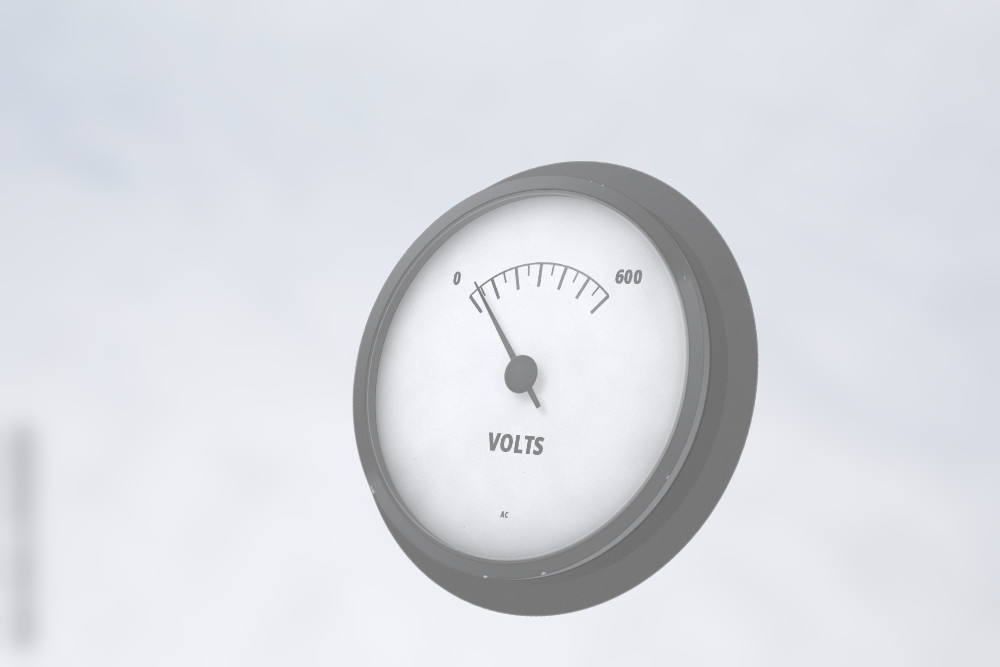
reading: {"value": 50, "unit": "V"}
